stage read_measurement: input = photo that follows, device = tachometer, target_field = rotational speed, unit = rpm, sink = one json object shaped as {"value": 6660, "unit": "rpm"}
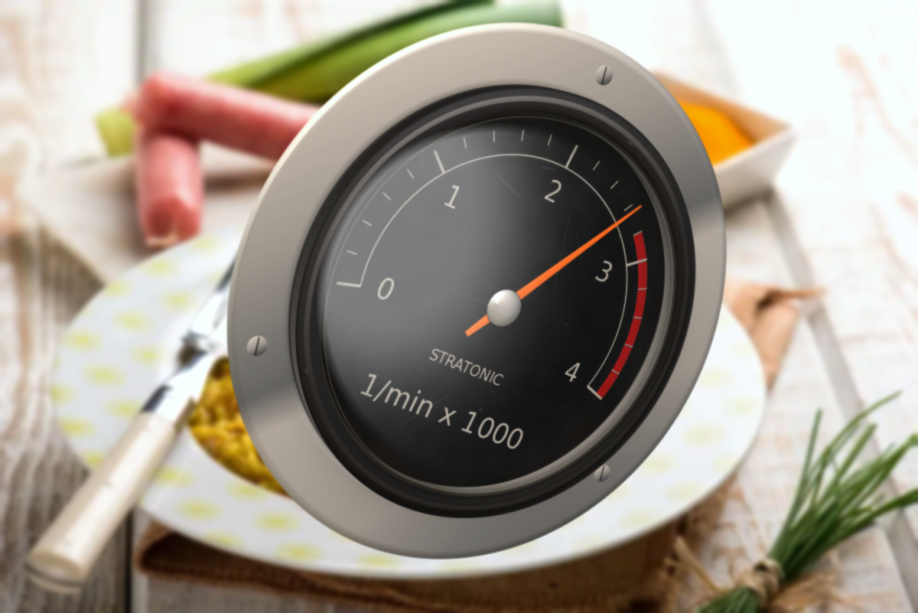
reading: {"value": 2600, "unit": "rpm"}
